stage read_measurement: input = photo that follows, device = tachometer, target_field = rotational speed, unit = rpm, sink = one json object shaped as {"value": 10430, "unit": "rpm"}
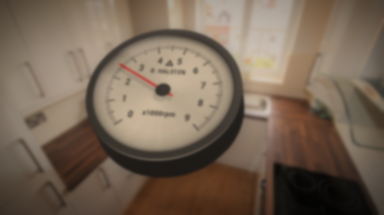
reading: {"value": 2500, "unit": "rpm"}
